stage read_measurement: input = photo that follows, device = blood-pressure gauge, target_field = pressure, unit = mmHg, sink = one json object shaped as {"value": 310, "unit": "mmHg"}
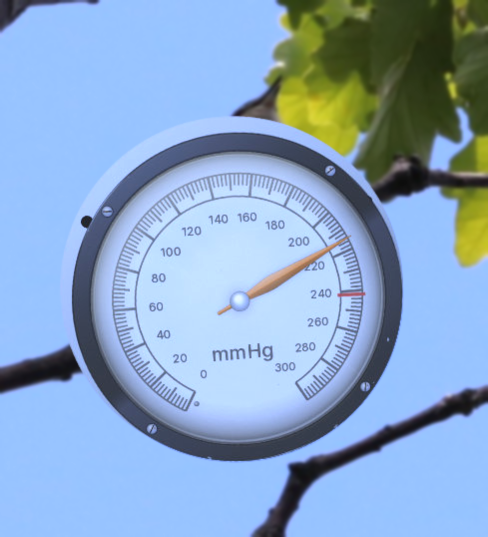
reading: {"value": 214, "unit": "mmHg"}
